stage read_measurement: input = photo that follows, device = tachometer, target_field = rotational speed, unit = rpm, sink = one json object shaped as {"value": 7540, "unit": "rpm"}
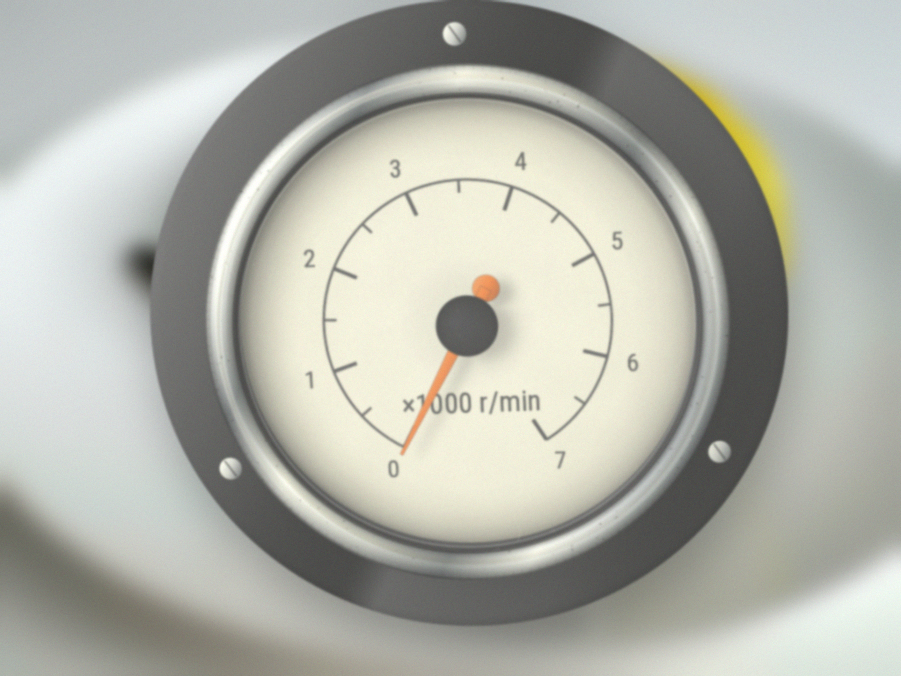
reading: {"value": 0, "unit": "rpm"}
